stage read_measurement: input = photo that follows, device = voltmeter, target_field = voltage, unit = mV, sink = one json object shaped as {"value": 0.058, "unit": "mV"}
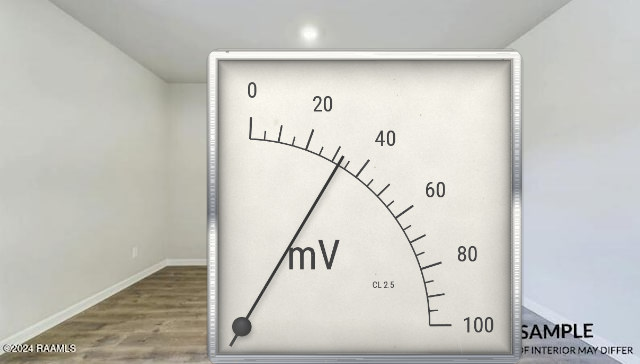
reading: {"value": 32.5, "unit": "mV"}
